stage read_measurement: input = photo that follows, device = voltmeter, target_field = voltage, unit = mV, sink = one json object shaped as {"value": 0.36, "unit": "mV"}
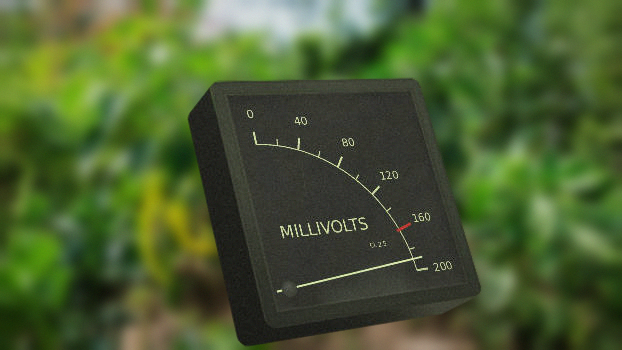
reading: {"value": 190, "unit": "mV"}
